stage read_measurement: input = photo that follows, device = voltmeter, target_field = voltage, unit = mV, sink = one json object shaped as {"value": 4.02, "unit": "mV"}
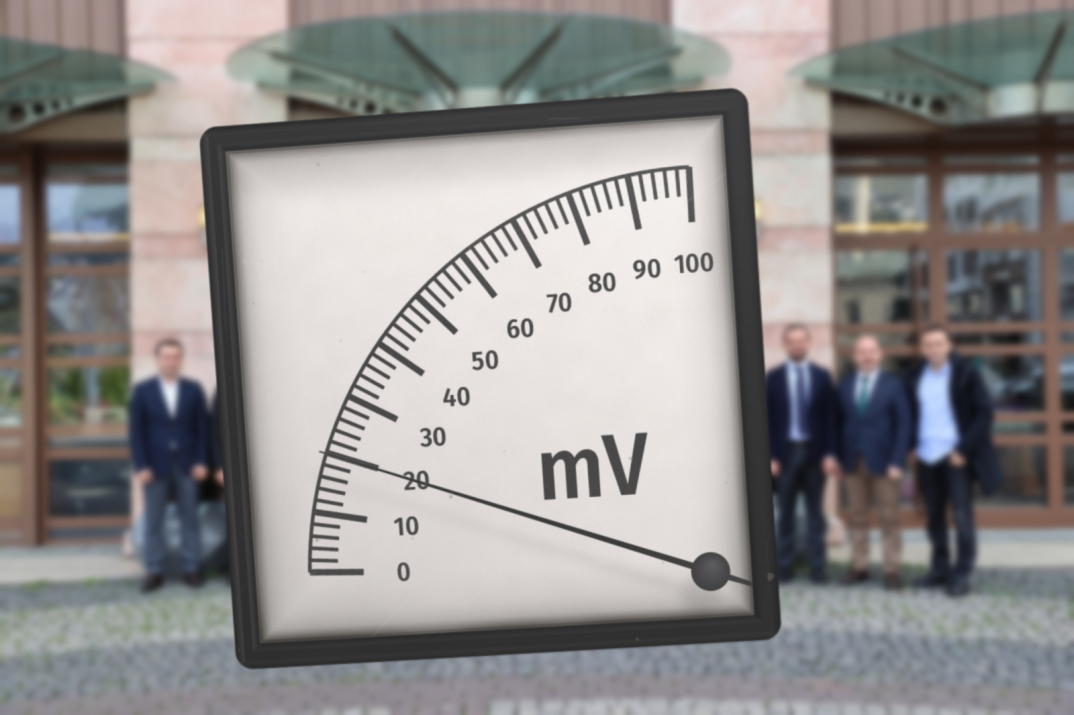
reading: {"value": 20, "unit": "mV"}
